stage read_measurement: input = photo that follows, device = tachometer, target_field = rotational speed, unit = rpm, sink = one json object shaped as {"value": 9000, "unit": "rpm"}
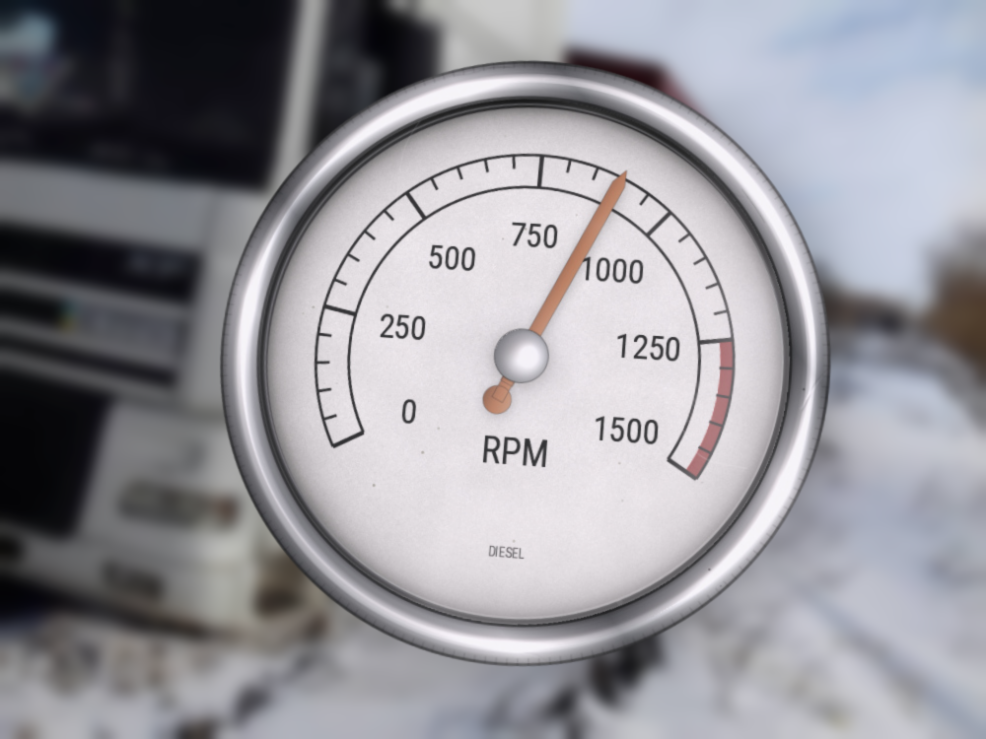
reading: {"value": 900, "unit": "rpm"}
